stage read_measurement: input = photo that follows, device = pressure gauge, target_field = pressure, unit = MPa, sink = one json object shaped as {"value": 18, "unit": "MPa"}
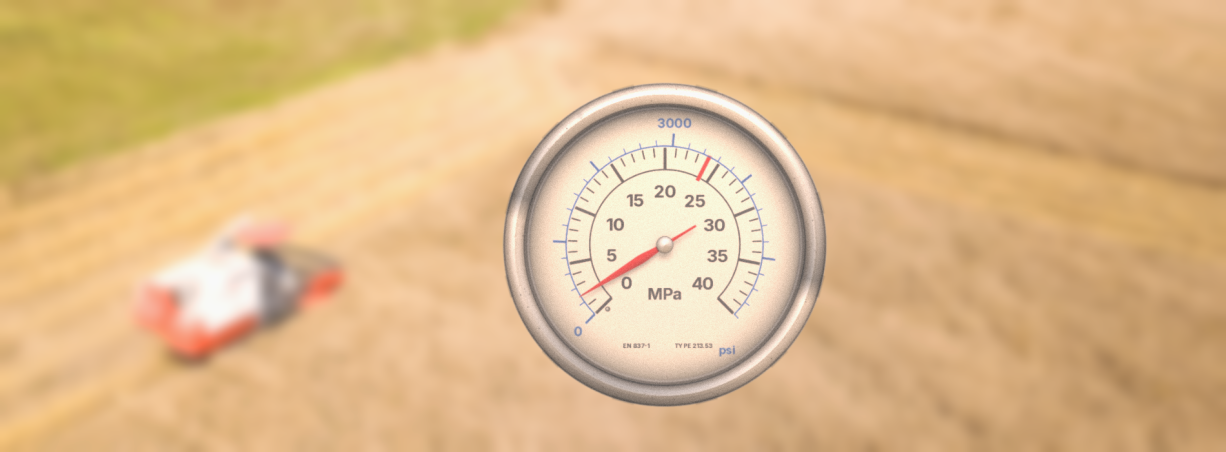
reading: {"value": 2, "unit": "MPa"}
